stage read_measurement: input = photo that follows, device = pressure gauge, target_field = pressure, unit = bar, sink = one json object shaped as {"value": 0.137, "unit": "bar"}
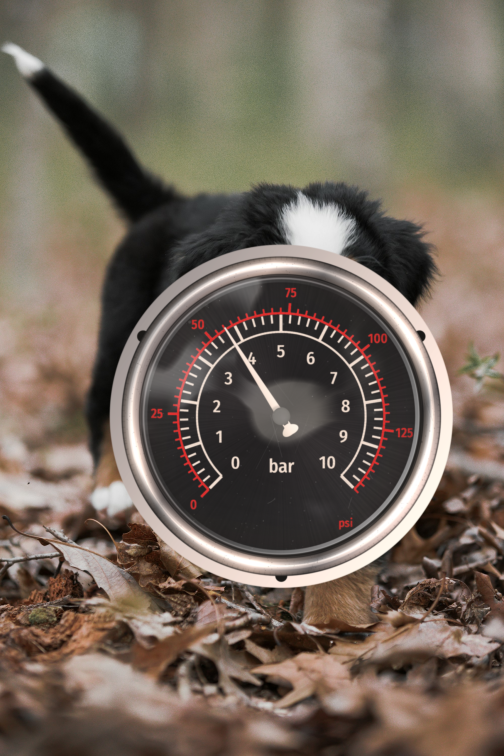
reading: {"value": 3.8, "unit": "bar"}
